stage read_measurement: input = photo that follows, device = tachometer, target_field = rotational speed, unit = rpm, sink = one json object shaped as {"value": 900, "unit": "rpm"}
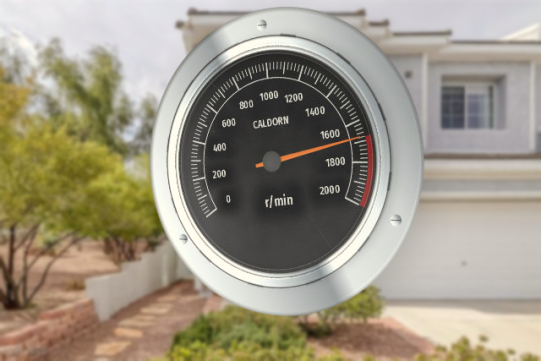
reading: {"value": 1680, "unit": "rpm"}
